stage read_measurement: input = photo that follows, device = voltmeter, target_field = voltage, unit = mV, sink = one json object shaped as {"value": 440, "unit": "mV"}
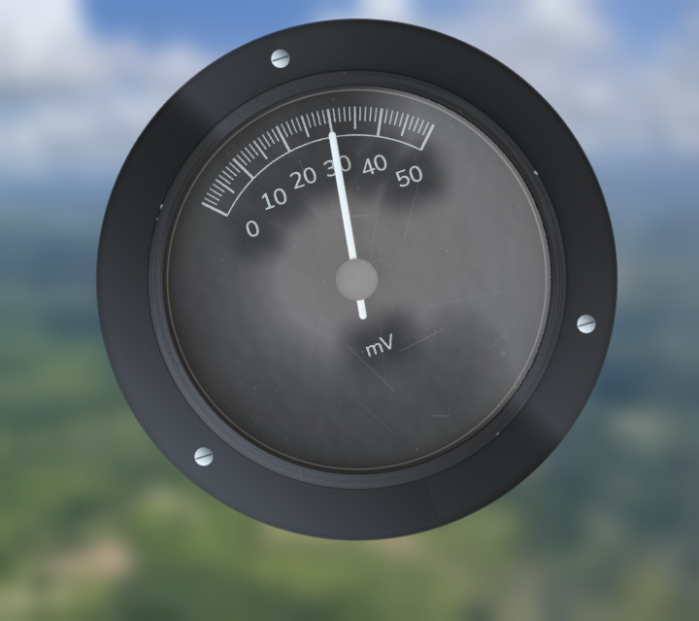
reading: {"value": 30, "unit": "mV"}
